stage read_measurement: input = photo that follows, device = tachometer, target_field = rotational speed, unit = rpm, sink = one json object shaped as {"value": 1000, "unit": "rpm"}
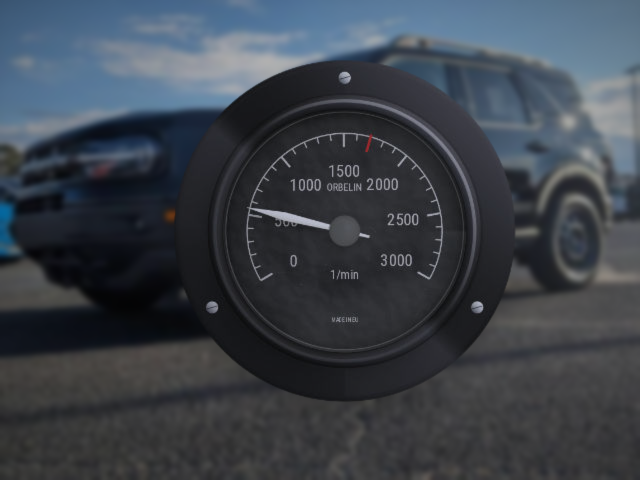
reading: {"value": 550, "unit": "rpm"}
